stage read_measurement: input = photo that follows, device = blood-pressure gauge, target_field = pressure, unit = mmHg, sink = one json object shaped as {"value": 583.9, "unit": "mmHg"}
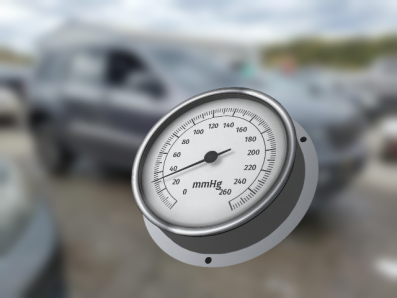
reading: {"value": 30, "unit": "mmHg"}
